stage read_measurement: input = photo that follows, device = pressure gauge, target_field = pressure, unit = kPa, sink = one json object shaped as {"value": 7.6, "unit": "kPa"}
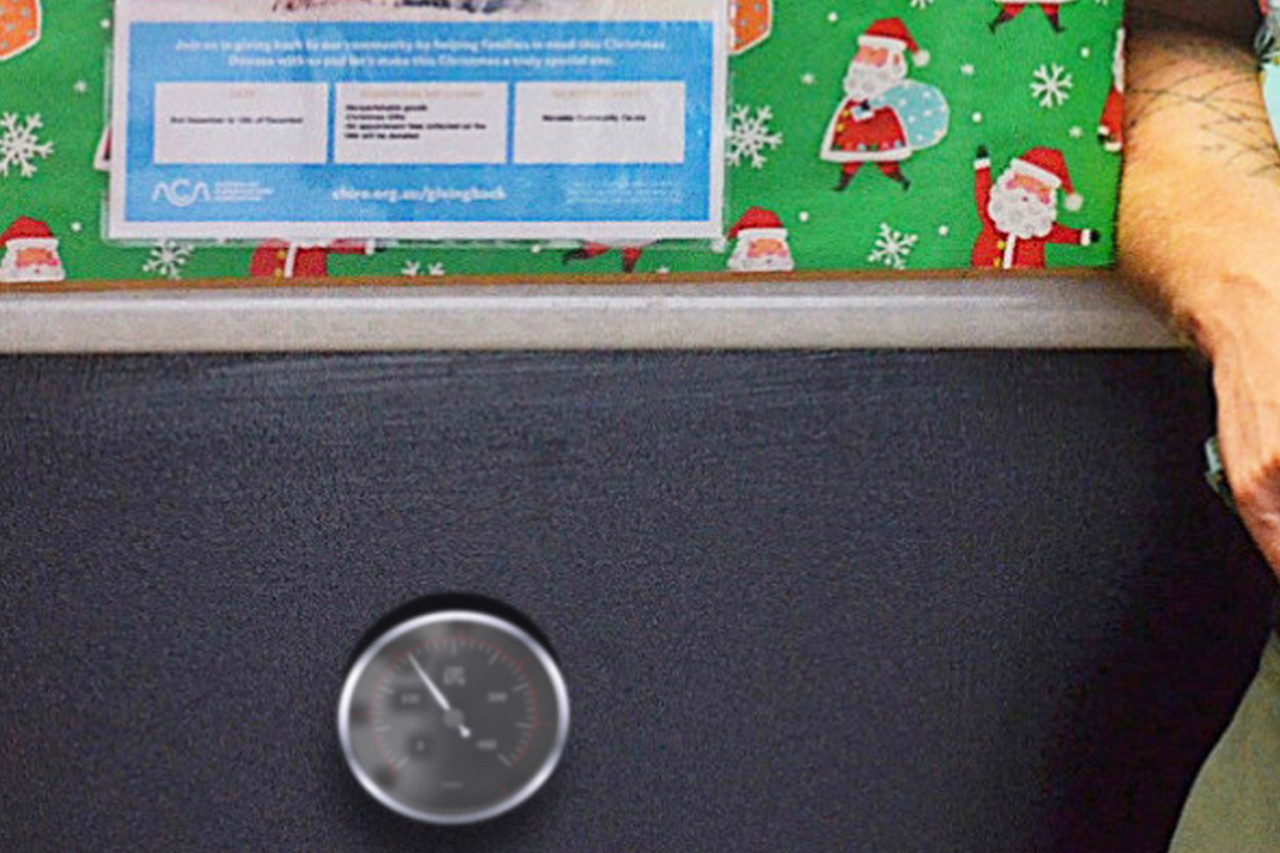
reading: {"value": 150, "unit": "kPa"}
